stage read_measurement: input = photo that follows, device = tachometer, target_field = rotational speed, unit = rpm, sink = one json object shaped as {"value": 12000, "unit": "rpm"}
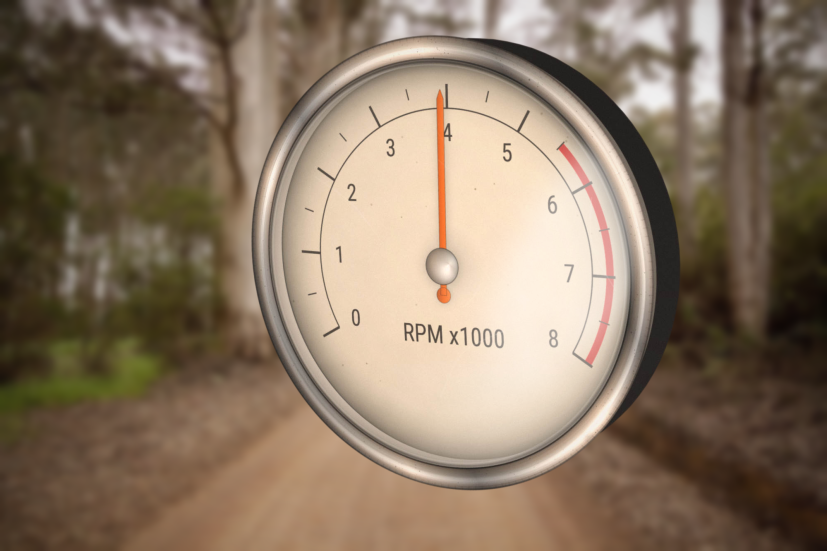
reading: {"value": 4000, "unit": "rpm"}
